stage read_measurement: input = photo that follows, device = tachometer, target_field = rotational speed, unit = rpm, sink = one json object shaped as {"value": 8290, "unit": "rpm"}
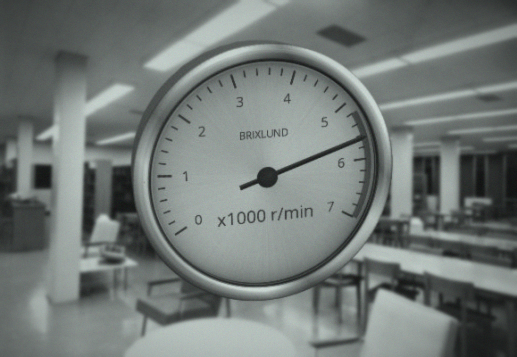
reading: {"value": 5600, "unit": "rpm"}
